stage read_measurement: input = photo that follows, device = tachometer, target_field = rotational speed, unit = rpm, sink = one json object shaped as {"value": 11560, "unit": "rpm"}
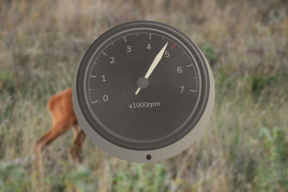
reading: {"value": 4750, "unit": "rpm"}
